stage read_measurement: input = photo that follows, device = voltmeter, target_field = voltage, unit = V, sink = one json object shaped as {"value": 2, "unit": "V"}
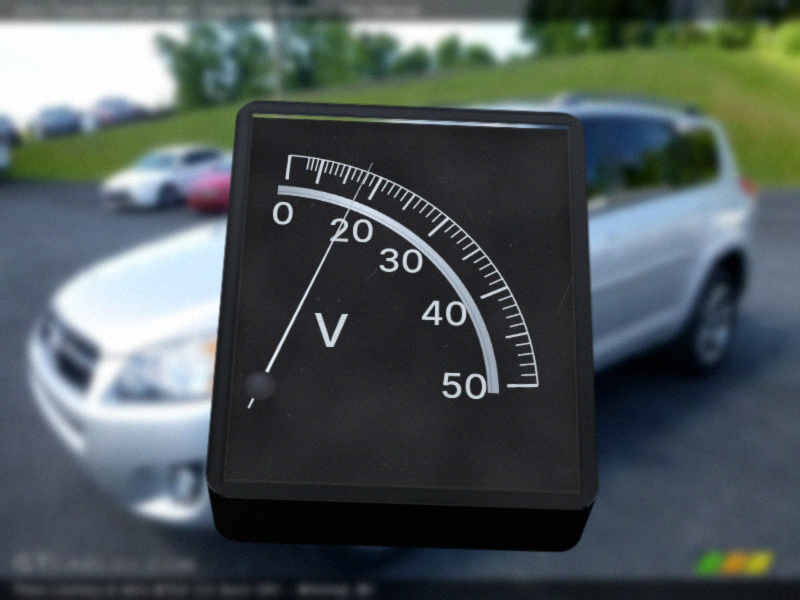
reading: {"value": 18, "unit": "V"}
